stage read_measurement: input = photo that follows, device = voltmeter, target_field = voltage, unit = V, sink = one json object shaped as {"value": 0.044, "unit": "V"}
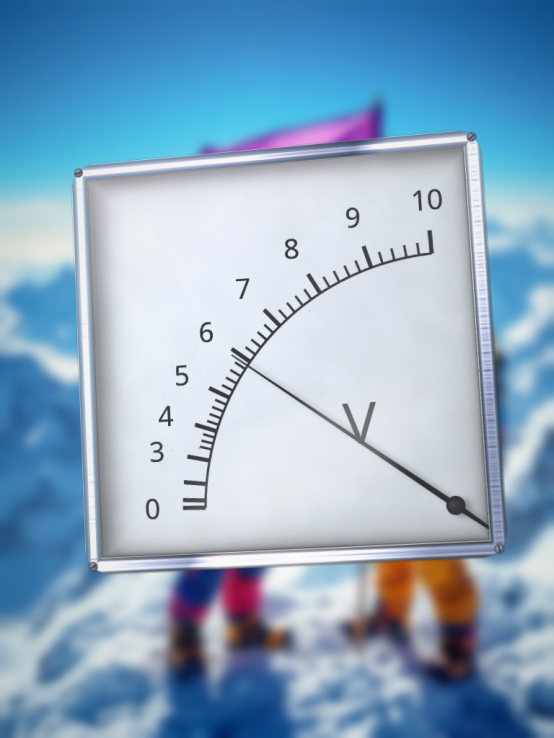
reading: {"value": 5.9, "unit": "V"}
